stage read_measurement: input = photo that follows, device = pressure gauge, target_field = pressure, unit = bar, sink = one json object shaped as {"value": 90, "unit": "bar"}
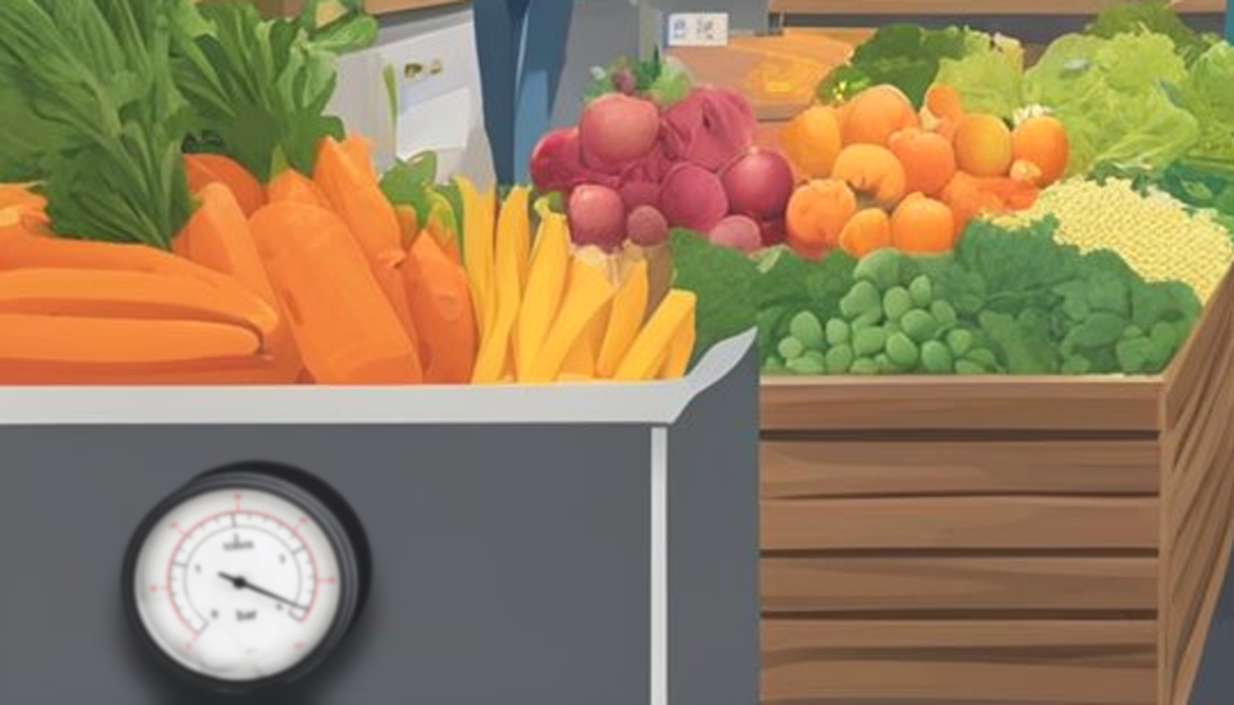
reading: {"value": 3.8, "unit": "bar"}
